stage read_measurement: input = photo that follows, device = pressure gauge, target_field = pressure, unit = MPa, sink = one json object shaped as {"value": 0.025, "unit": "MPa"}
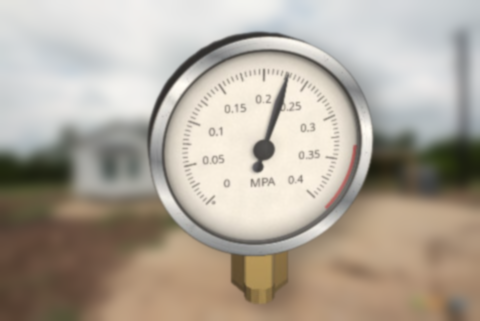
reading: {"value": 0.225, "unit": "MPa"}
